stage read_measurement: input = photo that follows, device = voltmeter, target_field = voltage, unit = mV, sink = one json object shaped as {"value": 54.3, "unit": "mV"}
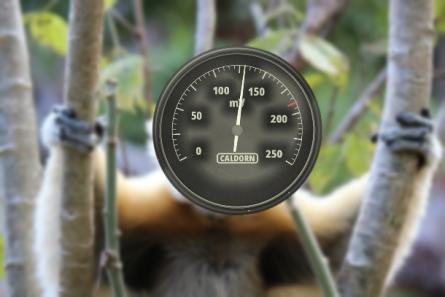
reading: {"value": 130, "unit": "mV"}
